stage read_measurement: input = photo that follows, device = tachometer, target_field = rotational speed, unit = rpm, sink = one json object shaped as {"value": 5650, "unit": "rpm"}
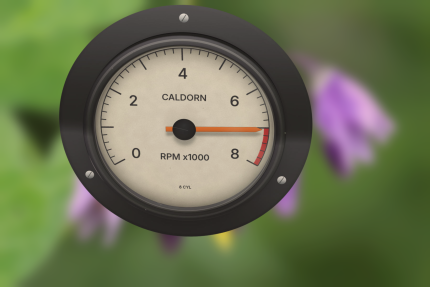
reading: {"value": 7000, "unit": "rpm"}
